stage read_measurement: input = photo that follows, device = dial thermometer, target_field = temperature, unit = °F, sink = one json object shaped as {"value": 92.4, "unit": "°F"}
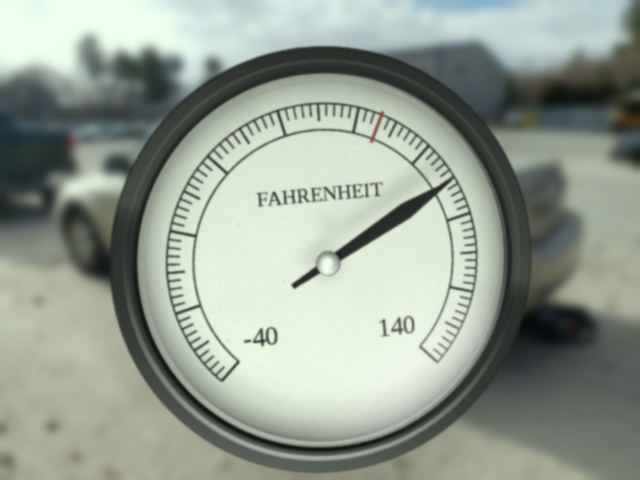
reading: {"value": 90, "unit": "°F"}
